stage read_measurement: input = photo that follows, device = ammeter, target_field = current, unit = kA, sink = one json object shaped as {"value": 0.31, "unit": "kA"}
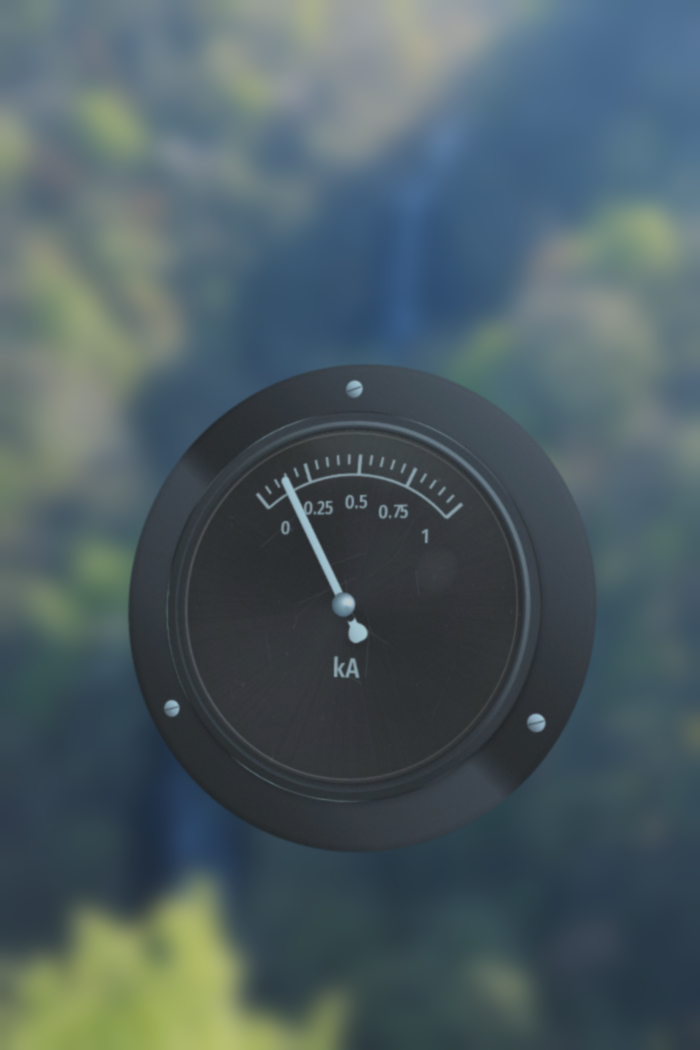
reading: {"value": 0.15, "unit": "kA"}
